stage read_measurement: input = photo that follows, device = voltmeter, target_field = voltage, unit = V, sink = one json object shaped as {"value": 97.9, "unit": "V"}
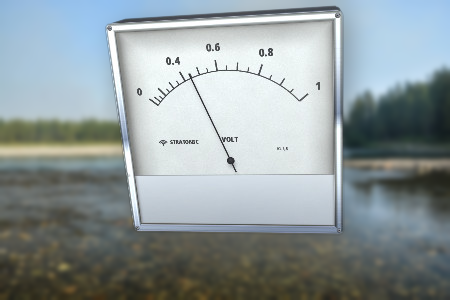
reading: {"value": 0.45, "unit": "V"}
